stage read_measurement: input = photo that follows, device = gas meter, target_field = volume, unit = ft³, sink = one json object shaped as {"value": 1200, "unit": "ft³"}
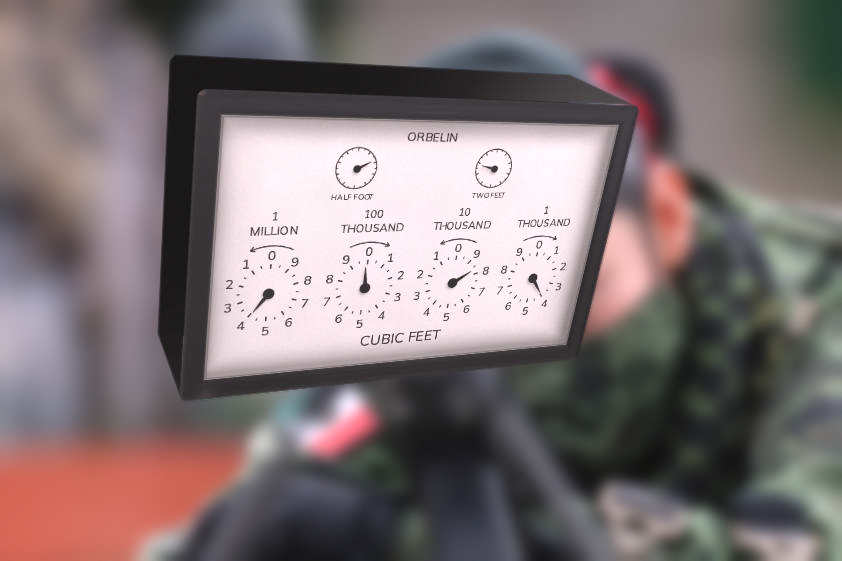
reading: {"value": 398400, "unit": "ft³"}
